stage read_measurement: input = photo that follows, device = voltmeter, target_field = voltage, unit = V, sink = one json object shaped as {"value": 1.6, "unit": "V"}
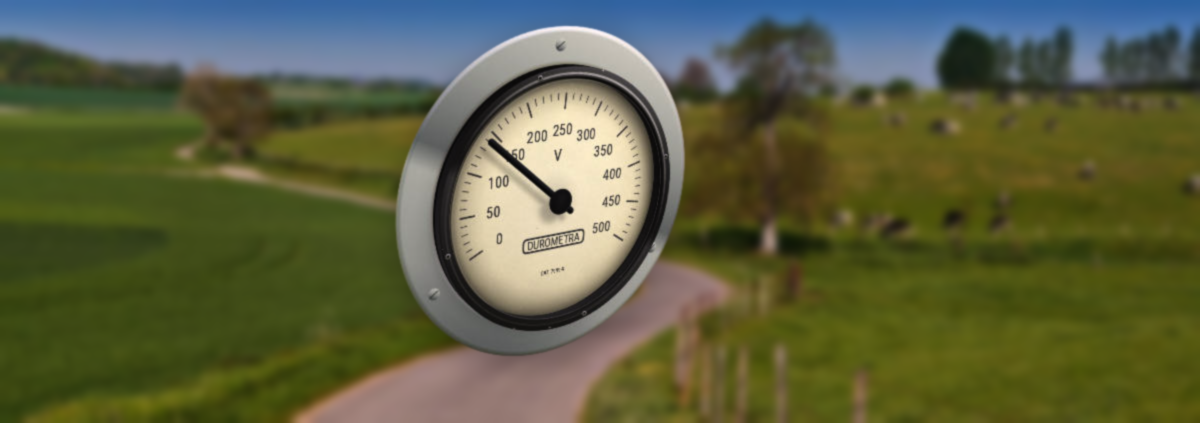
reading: {"value": 140, "unit": "V"}
